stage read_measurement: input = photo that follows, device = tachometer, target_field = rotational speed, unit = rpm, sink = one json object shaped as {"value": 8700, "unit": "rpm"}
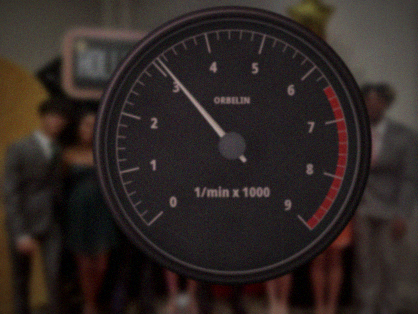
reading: {"value": 3100, "unit": "rpm"}
